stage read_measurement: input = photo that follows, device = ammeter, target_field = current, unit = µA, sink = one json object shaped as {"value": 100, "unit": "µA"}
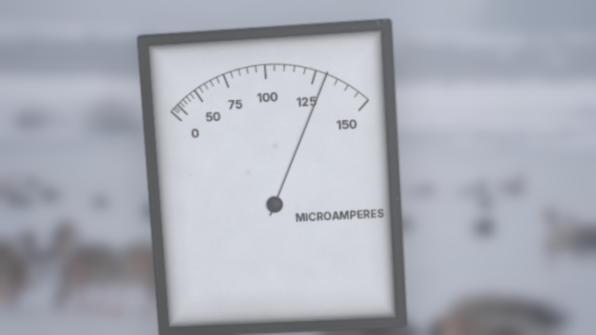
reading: {"value": 130, "unit": "µA"}
